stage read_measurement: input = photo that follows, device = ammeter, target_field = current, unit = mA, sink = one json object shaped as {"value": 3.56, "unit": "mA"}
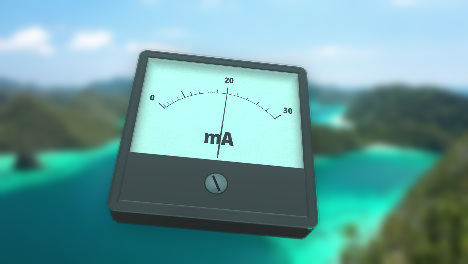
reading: {"value": 20, "unit": "mA"}
